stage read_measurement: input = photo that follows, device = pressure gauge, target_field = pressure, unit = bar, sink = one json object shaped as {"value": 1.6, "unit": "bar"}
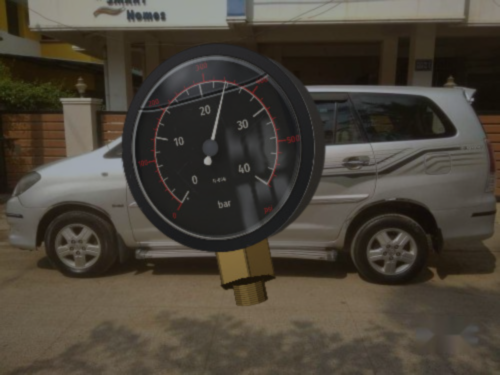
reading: {"value": 24, "unit": "bar"}
